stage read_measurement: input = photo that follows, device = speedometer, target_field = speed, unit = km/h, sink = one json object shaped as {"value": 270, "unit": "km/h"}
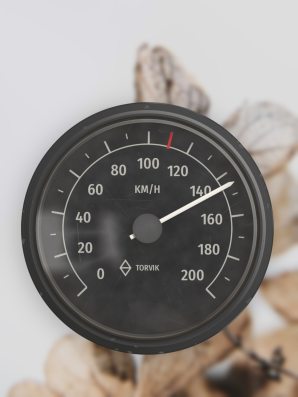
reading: {"value": 145, "unit": "km/h"}
